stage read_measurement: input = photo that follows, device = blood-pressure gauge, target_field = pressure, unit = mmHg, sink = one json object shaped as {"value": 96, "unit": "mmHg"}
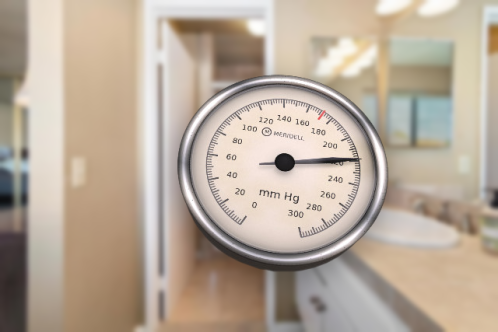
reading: {"value": 220, "unit": "mmHg"}
